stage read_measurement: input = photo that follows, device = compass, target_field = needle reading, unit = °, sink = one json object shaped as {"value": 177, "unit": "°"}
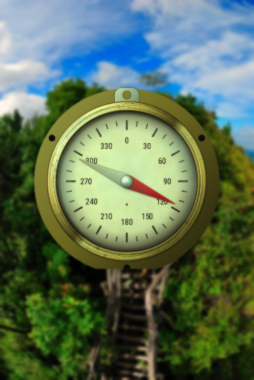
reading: {"value": 115, "unit": "°"}
